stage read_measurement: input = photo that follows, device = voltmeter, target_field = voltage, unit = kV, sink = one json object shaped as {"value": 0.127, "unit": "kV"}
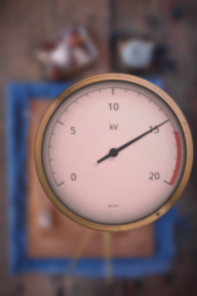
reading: {"value": 15, "unit": "kV"}
